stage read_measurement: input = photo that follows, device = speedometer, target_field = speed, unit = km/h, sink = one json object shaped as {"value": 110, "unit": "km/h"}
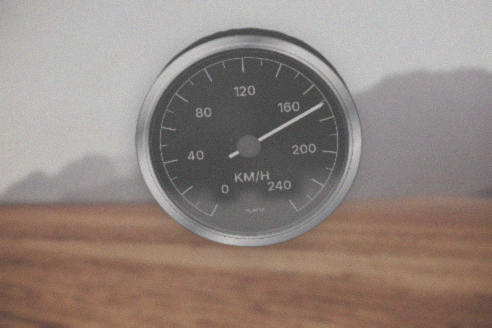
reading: {"value": 170, "unit": "km/h"}
